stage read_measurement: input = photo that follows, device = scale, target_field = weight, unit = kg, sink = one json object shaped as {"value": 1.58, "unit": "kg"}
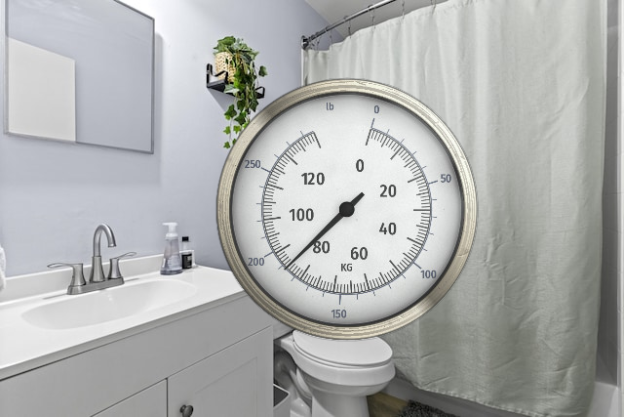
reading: {"value": 85, "unit": "kg"}
